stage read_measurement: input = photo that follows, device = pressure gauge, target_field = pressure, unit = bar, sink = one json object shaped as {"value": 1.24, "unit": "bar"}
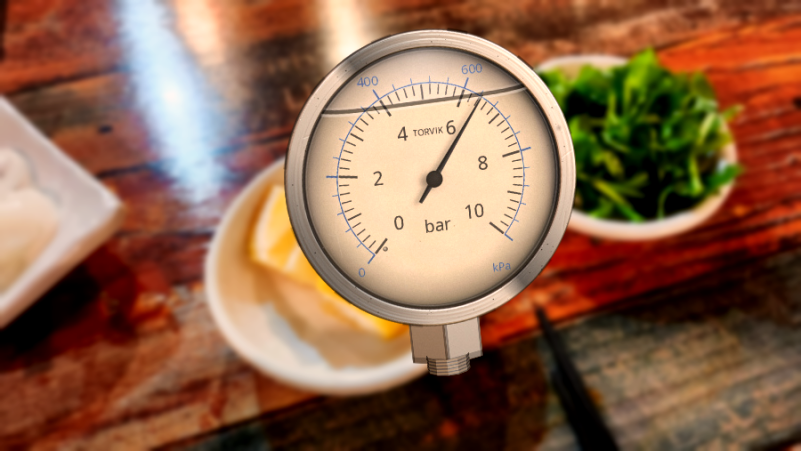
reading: {"value": 6.4, "unit": "bar"}
